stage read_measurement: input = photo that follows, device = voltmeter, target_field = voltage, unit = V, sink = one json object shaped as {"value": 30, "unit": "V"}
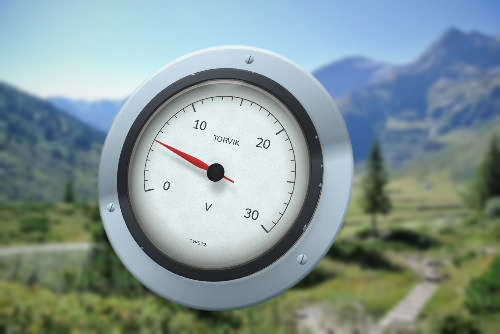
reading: {"value": 5, "unit": "V"}
